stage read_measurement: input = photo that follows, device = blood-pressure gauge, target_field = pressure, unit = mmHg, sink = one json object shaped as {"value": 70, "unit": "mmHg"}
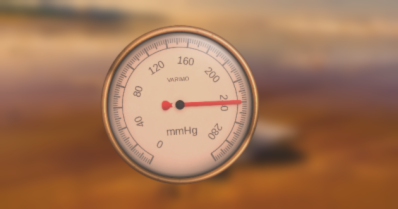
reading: {"value": 240, "unit": "mmHg"}
